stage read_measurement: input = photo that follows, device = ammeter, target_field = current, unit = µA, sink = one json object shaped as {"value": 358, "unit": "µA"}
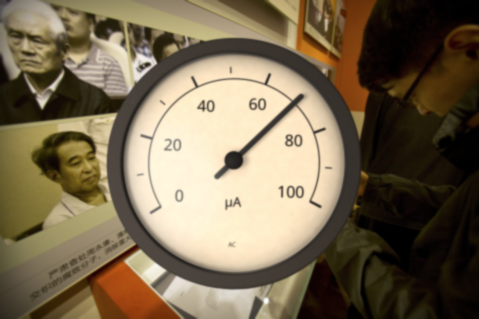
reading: {"value": 70, "unit": "µA"}
